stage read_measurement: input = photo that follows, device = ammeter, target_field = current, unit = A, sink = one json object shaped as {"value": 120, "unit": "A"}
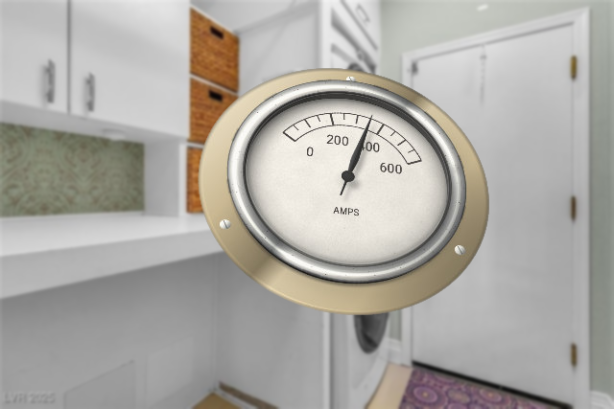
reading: {"value": 350, "unit": "A"}
